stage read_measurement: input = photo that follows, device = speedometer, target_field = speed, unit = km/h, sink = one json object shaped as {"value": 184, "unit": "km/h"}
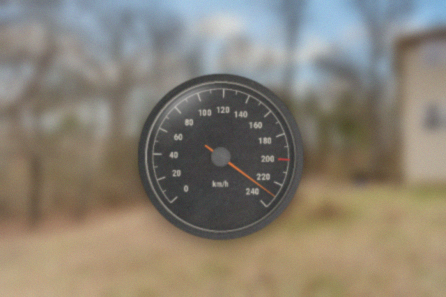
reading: {"value": 230, "unit": "km/h"}
